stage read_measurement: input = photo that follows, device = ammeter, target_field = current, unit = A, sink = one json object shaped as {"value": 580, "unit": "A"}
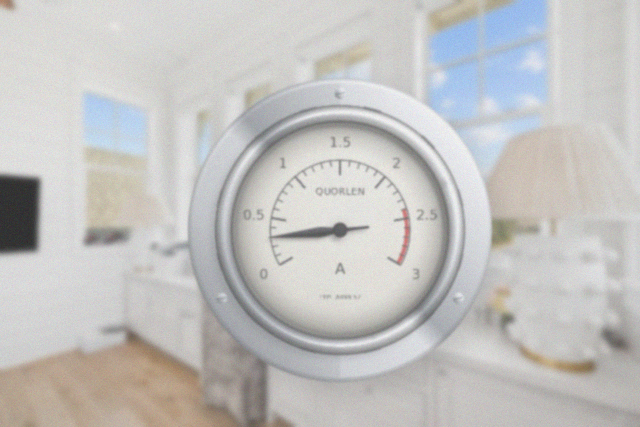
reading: {"value": 0.3, "unit": "A"}
